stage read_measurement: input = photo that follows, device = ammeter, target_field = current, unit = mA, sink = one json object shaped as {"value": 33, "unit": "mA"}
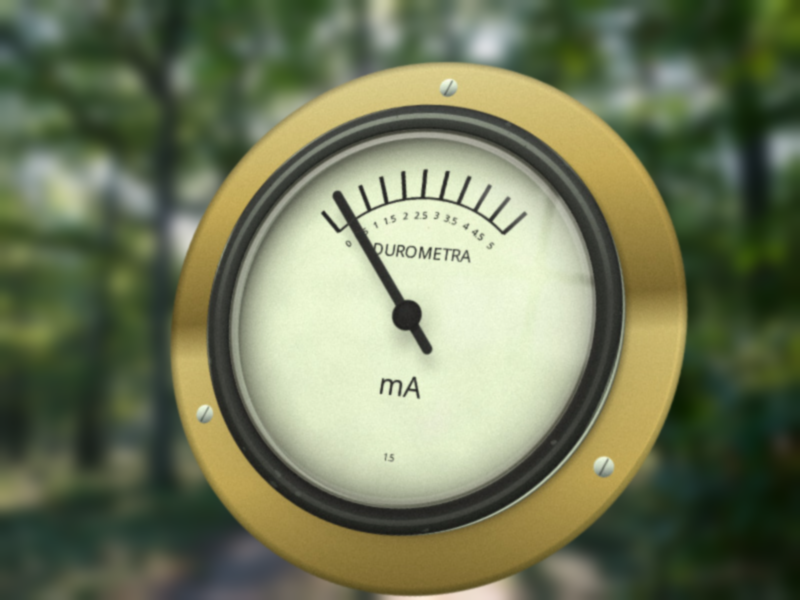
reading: {"value": 0.5, "unit": "mA"}
